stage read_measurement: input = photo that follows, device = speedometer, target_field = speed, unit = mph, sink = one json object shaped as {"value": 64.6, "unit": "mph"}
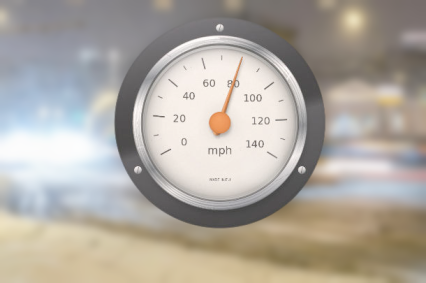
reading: {"value": 80, "unit": "mph"}
